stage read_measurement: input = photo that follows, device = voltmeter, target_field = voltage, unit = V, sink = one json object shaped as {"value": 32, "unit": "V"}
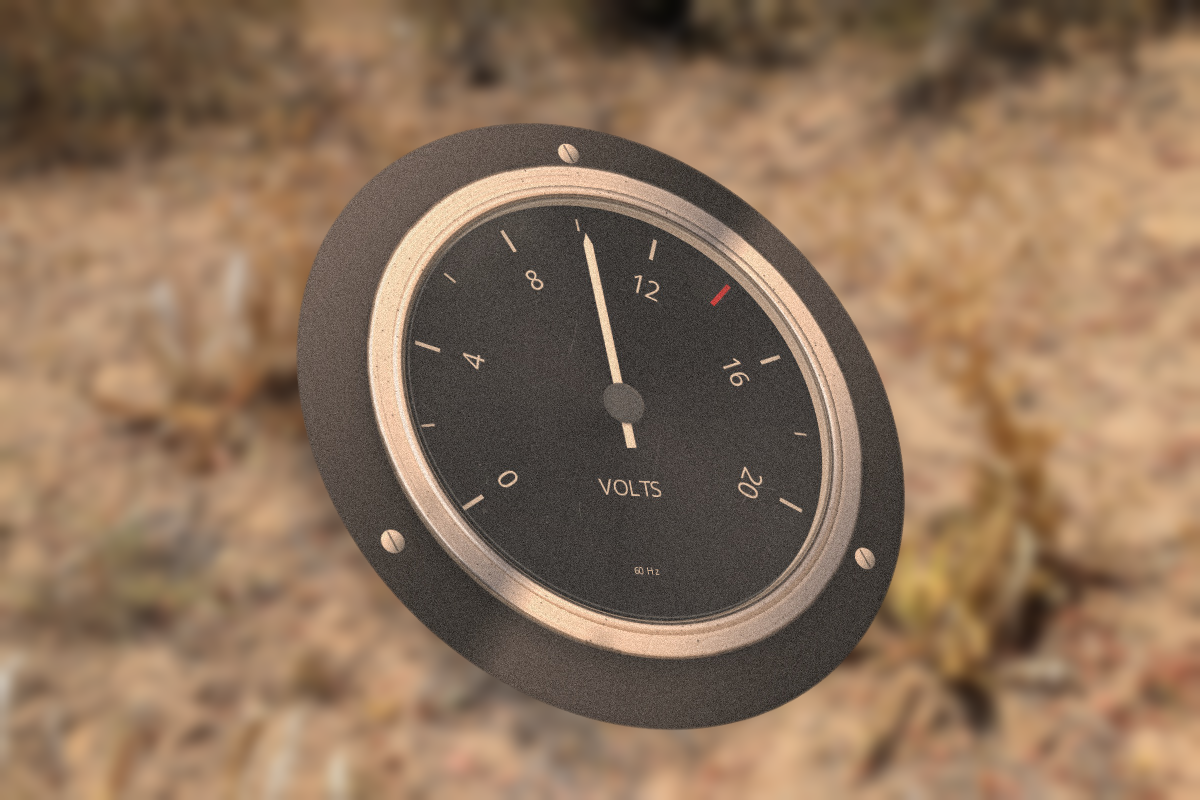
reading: {"value": 10, "unit": "V"}
